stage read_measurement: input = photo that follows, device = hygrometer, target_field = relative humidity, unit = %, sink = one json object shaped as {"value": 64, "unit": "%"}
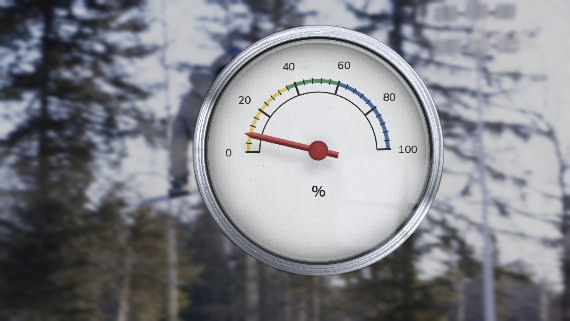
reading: {"value": 8, "unit": "%"}
